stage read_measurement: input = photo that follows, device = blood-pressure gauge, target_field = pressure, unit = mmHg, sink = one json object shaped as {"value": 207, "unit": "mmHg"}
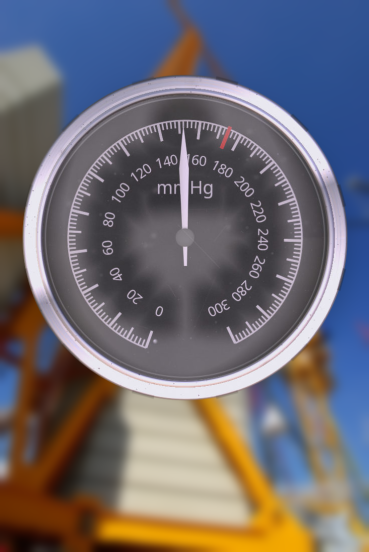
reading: {"value": 152, "unit": "mmHg"}
